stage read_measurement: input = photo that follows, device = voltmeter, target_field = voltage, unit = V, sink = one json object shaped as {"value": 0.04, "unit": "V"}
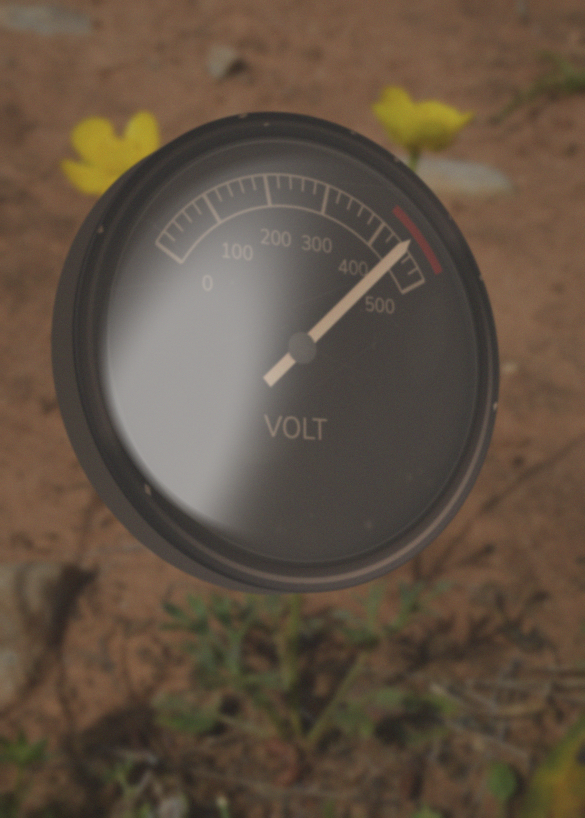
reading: {"value": 440, "unit": "V"}
